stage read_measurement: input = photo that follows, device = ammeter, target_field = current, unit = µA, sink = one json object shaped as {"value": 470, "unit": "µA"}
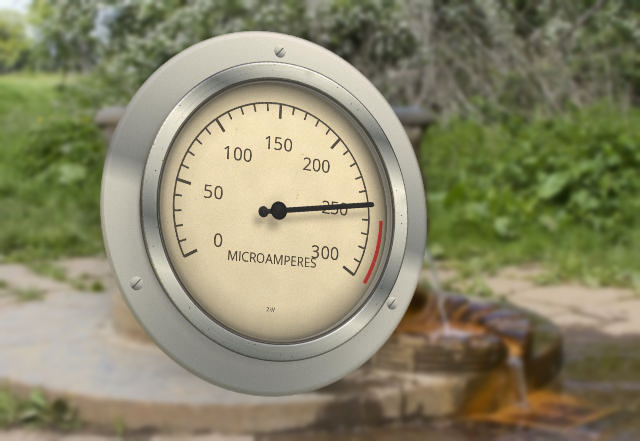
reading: {"value": 250, "unit": "µA"}
